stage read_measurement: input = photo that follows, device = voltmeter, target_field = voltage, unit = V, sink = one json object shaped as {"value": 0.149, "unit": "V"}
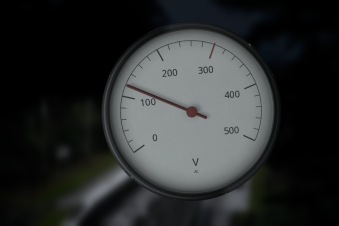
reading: {"value": 120, "unit": "V"}
